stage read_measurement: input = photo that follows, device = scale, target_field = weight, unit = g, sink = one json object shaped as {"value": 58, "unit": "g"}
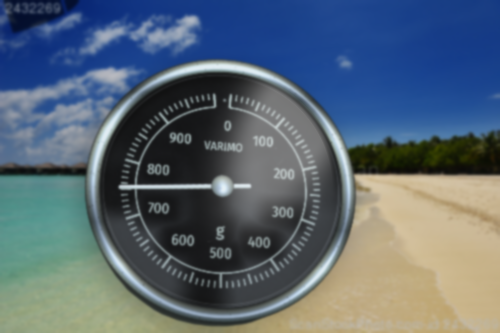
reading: {"value": 750, "unit": "g"}
